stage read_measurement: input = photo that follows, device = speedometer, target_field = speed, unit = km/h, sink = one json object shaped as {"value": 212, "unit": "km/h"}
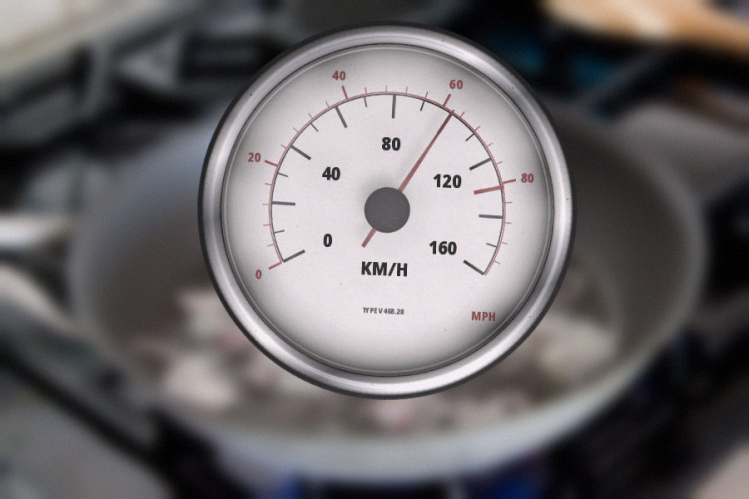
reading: {"value": 100, "unit": "km/h"}
